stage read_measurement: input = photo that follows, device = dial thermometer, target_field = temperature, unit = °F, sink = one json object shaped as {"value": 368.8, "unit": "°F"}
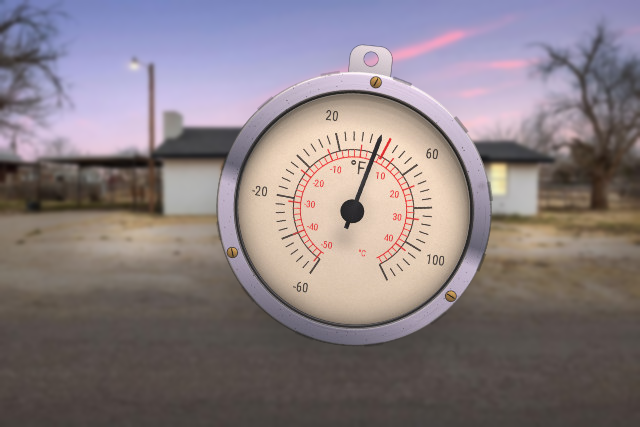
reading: {"value": 40, "unit": "°F"}
